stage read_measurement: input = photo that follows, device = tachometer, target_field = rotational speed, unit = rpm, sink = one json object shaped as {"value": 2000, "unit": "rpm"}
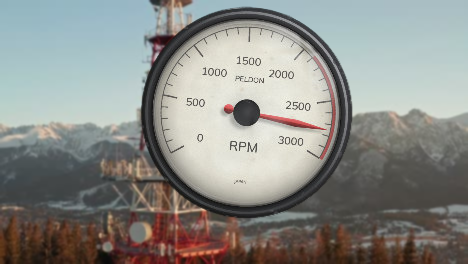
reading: {"value": 2750, "unit": "rpm"}
